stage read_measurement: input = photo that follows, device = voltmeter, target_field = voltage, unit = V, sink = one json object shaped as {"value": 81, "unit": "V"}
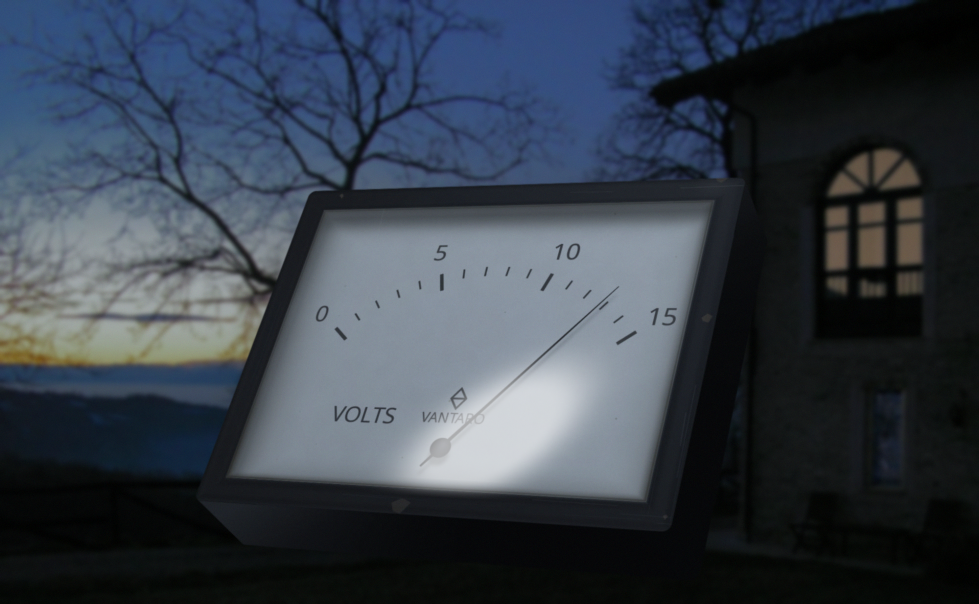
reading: {"value": 13, "unit": "V"}
